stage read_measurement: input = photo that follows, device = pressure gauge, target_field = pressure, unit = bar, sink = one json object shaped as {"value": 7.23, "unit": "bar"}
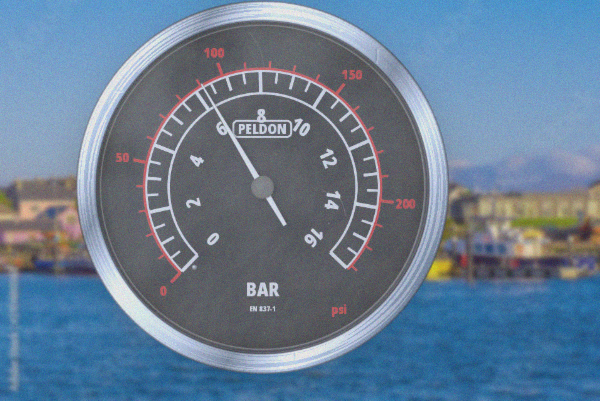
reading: {"value": 6.25, "unit": "bar"}
